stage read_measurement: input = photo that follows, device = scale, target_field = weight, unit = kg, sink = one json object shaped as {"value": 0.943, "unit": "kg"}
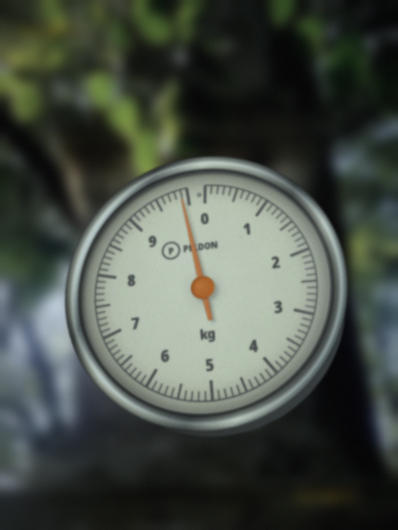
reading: {"value": 9.9, "unit": "kg"}
